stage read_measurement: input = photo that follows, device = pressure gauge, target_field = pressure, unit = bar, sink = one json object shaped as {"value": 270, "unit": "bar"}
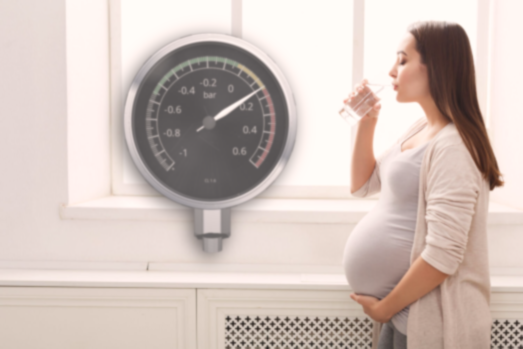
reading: {"value": 0.15, "unit": "bar"}
